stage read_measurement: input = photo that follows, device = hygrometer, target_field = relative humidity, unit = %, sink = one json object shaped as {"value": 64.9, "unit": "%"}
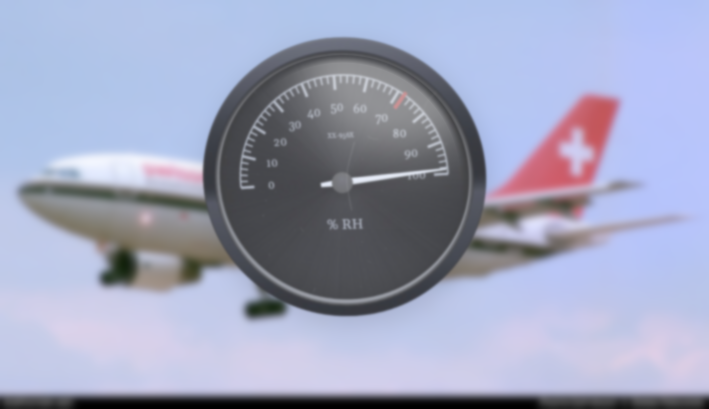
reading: {"value": 98, "unit": "%"}
